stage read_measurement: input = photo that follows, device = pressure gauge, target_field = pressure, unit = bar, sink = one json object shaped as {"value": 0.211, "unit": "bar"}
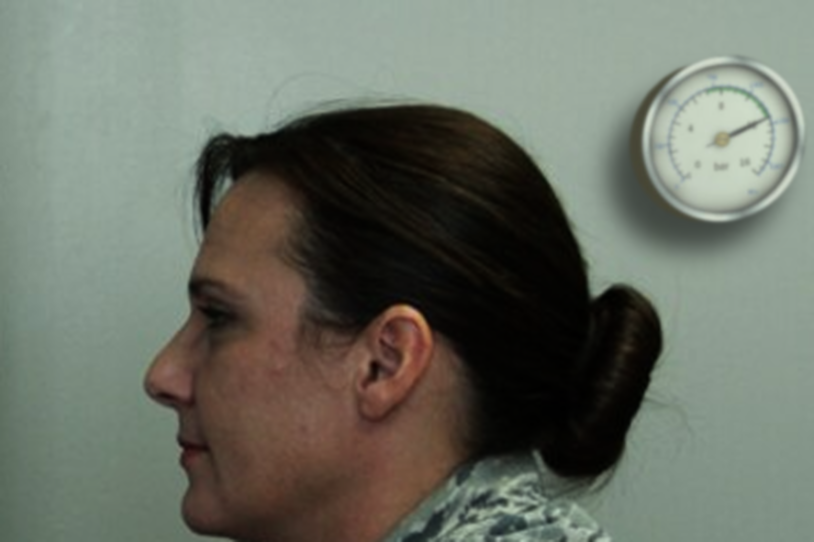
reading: {"value": 12, "unit": "bar"}
